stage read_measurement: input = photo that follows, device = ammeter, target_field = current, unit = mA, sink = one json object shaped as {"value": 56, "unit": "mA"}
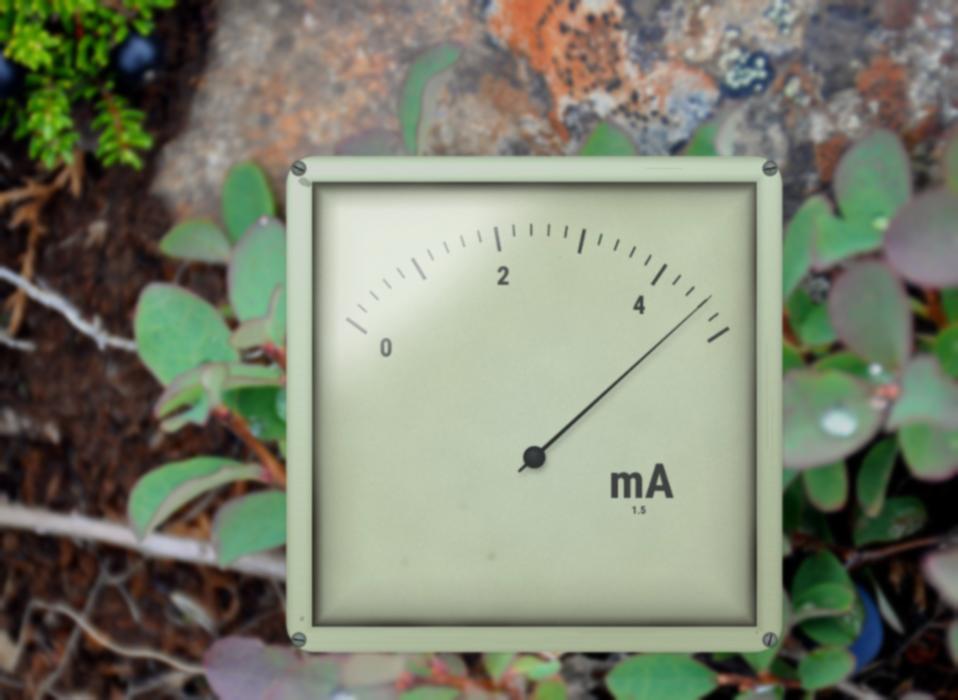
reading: {"value": 4.6, "unit": "mA"}
